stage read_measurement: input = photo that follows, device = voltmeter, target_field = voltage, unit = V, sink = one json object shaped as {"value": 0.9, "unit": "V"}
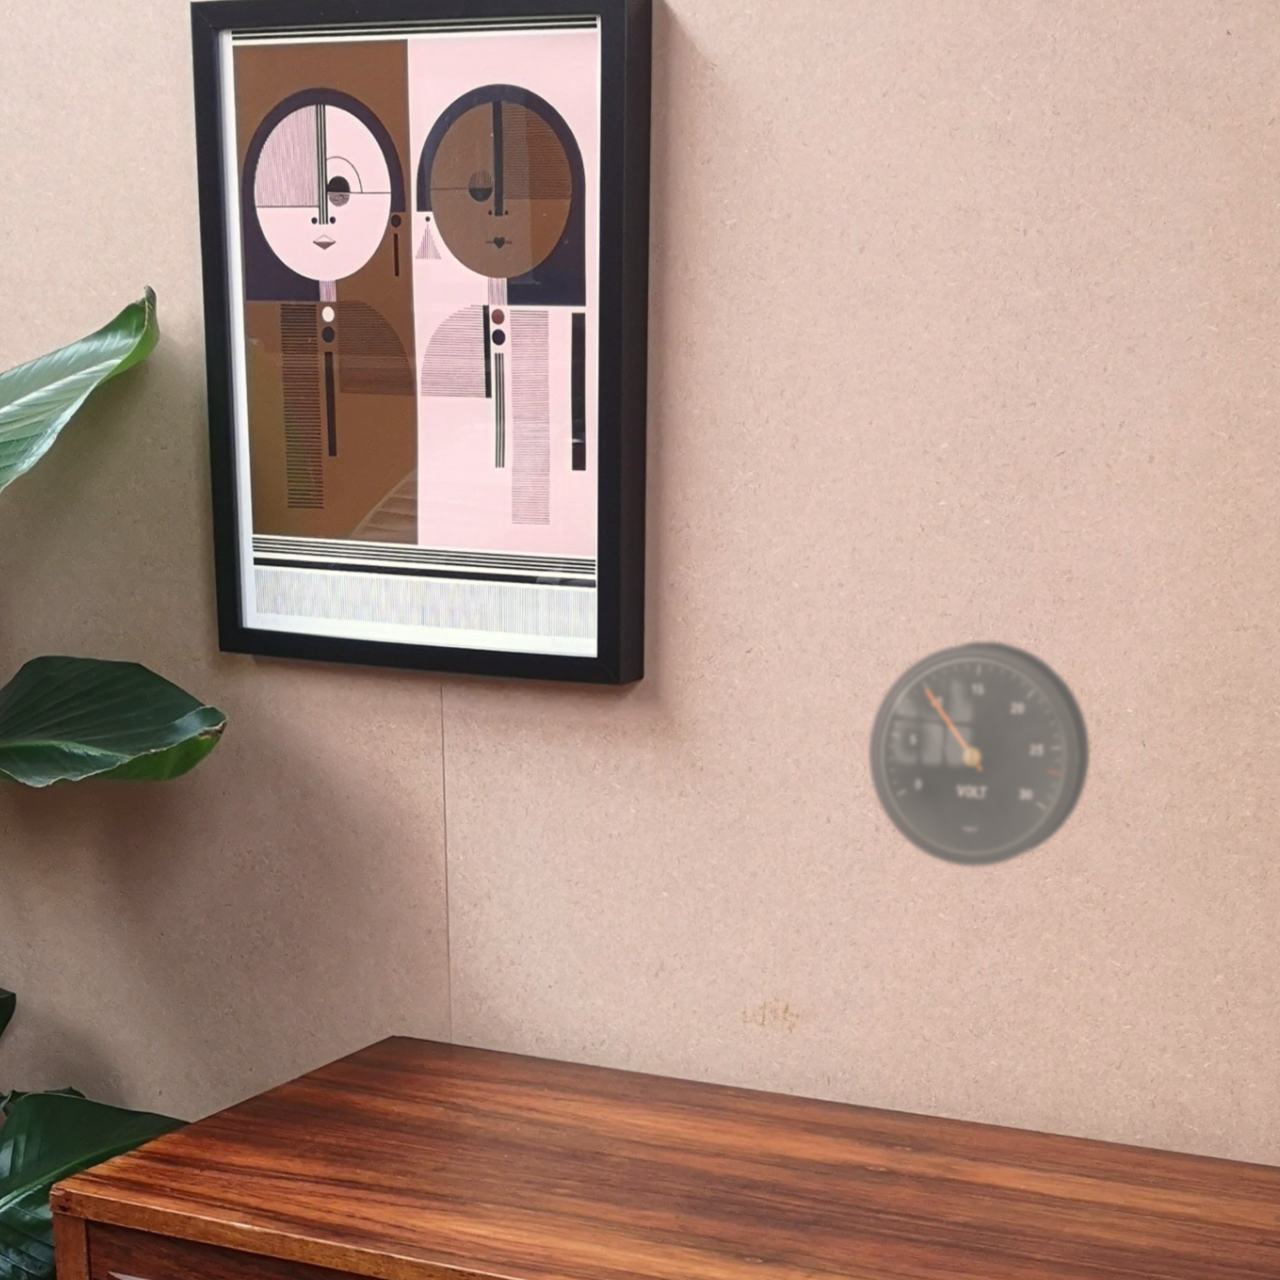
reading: {"value": 10, "unit": "V"}
